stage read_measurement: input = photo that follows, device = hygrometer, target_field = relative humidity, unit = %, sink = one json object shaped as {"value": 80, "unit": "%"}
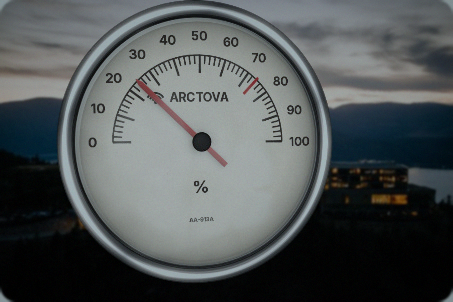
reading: {"value": 24, "unit": "%"}
